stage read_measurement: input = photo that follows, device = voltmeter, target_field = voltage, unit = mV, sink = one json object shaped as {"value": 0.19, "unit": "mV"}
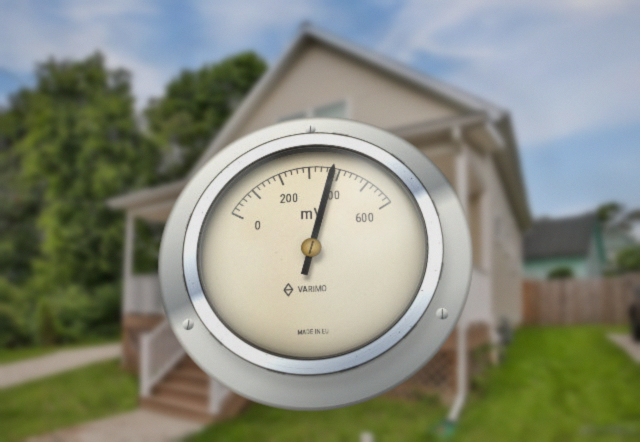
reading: {"value": 380, "unit": "mV"}
